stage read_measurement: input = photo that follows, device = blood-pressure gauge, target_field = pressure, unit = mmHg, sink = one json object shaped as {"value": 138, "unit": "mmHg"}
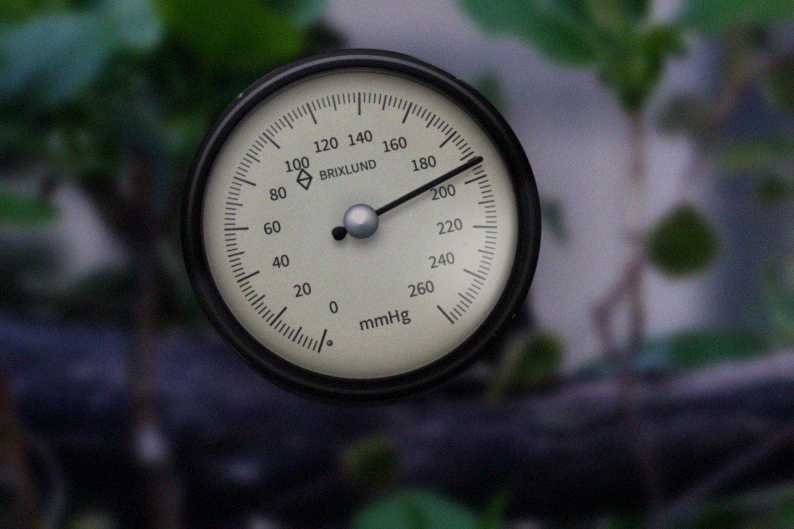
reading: {"value": 194, "unit": "mmHg"}
